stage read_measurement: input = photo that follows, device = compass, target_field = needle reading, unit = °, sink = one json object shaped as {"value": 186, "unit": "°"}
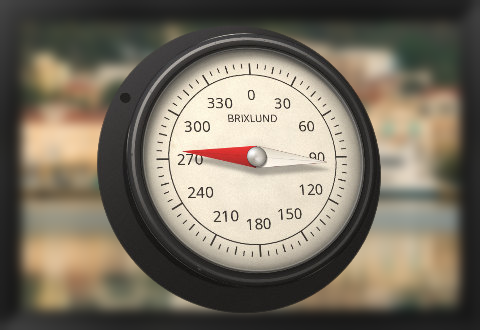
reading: {"value": 275, "unit": "°"}
